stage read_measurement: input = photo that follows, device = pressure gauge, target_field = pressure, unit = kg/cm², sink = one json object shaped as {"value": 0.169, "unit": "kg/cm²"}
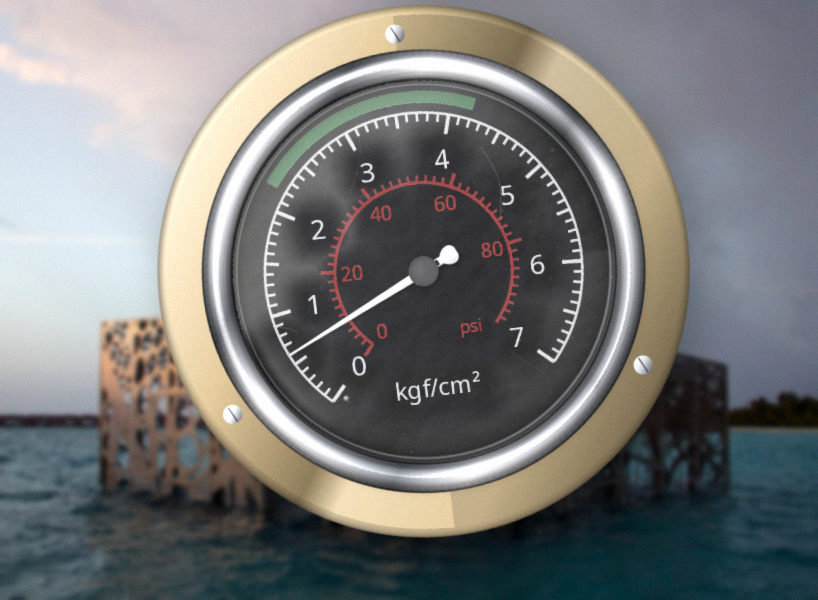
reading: {"value": 0.6, "unit": "kg/cm²"}
